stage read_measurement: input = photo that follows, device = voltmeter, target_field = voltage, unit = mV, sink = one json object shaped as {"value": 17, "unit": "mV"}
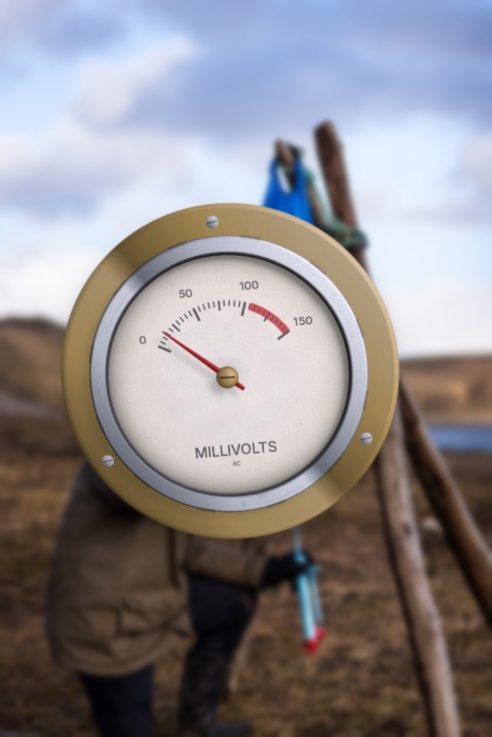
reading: {"value": 15, "unit": "mV"}
